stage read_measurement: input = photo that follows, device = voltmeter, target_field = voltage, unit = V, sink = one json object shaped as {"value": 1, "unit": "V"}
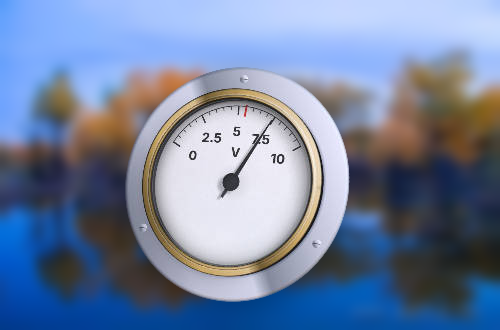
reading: {"value": 7.5, "unit": "V"}
